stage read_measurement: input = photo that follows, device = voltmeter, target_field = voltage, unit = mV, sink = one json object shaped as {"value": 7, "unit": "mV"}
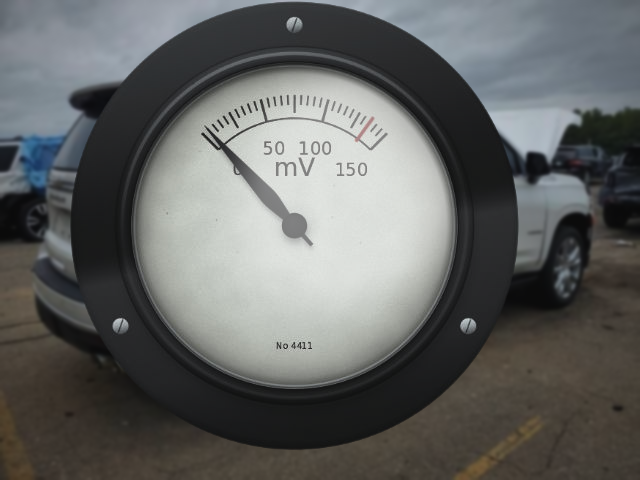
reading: {"value": 5, "unit": "mV"}
